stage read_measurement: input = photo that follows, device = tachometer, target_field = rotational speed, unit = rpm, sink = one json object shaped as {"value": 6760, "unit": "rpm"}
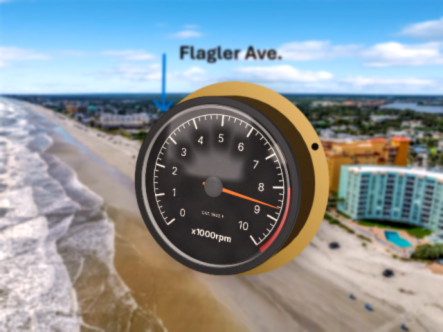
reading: {"value": 8600, "unit": "rpm"}
